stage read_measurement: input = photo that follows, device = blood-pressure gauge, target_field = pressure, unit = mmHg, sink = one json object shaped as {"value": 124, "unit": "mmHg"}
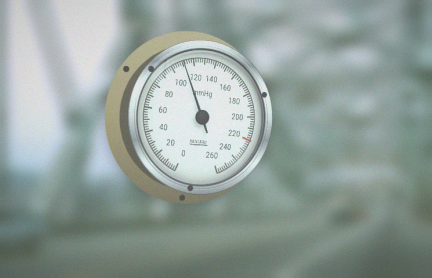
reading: {"value": 110, "unit": "mmHg"}
